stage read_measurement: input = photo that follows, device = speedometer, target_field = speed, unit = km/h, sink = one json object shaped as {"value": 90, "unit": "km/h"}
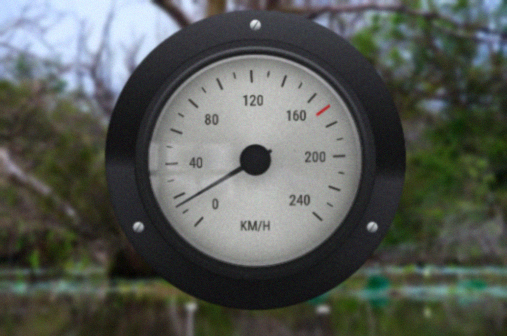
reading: {"value": 15, "unit": "km/h"}
